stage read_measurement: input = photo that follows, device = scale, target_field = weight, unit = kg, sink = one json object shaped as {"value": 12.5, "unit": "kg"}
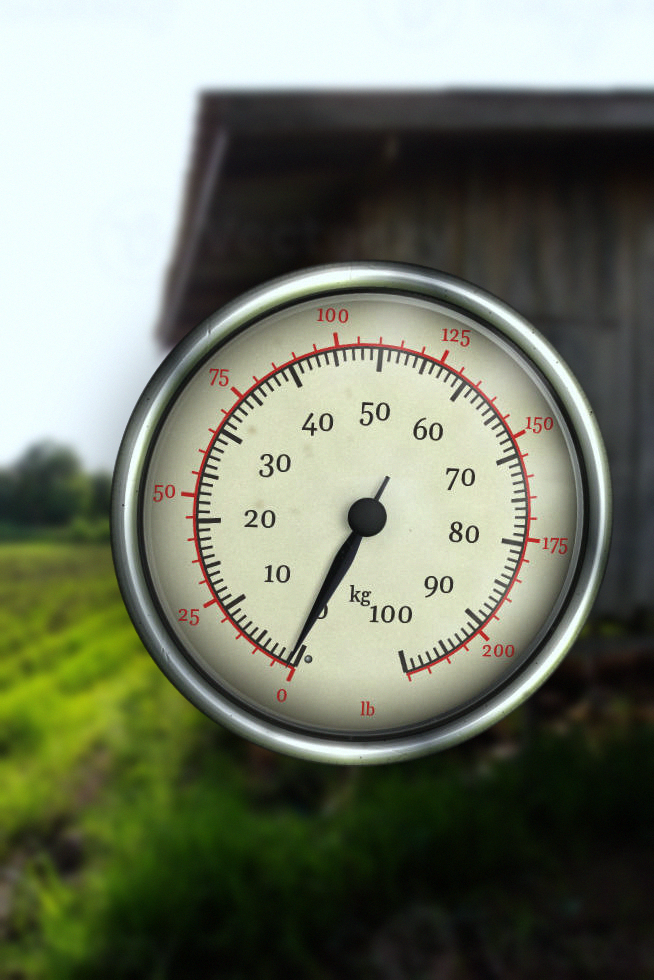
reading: {"value": 1, "unit": "kg"}
